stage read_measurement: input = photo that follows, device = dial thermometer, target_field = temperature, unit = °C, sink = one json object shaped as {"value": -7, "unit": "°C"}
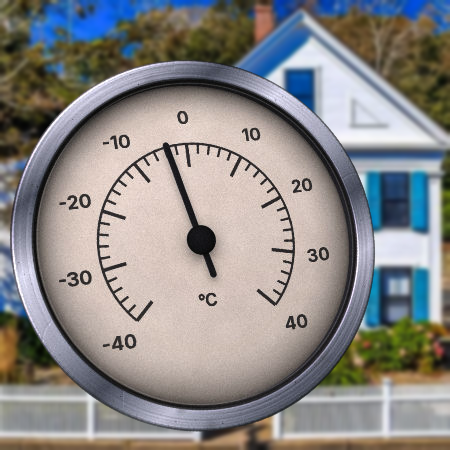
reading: {"value": -4, "unit": "°C"}
